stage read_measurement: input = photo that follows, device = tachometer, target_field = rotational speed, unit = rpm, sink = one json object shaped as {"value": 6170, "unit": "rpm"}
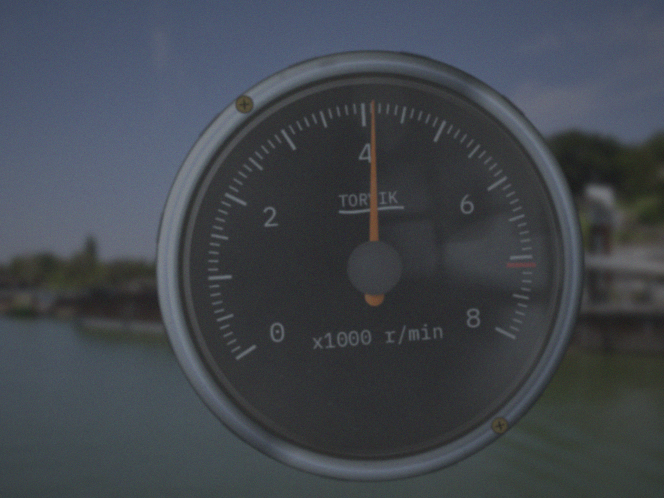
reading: {"value": 4100, "unit": "rpm"}
